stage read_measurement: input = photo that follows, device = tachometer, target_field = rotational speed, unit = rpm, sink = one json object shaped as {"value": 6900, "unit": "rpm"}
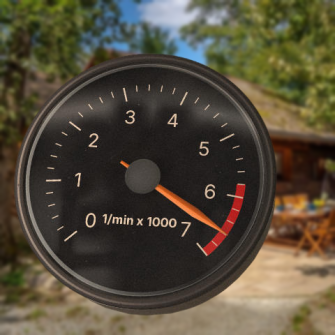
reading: {"value": 6600, "unit": "rpm"}
